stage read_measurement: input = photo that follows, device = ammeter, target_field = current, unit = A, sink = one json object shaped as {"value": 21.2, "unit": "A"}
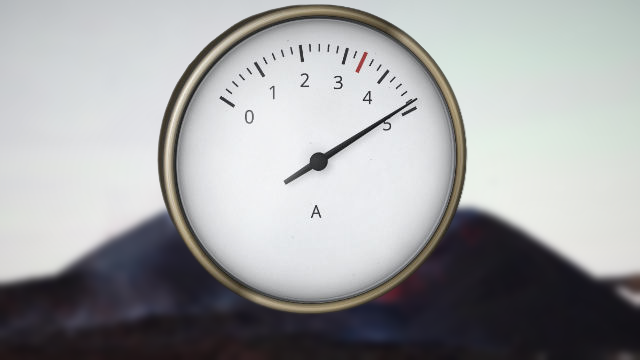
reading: {"value": 4.8, "unit": "A"}
